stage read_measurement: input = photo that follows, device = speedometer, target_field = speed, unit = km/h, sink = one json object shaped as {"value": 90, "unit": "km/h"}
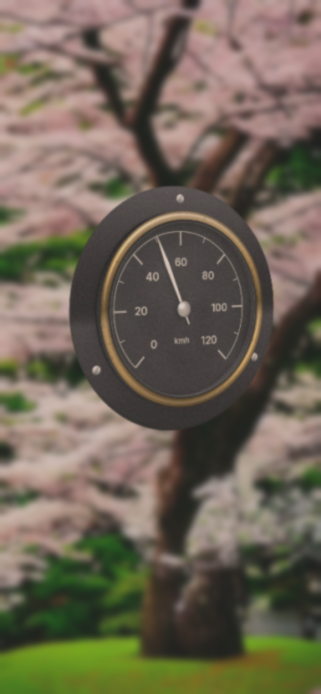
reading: {"value": 50, "unit": "km/h"}
